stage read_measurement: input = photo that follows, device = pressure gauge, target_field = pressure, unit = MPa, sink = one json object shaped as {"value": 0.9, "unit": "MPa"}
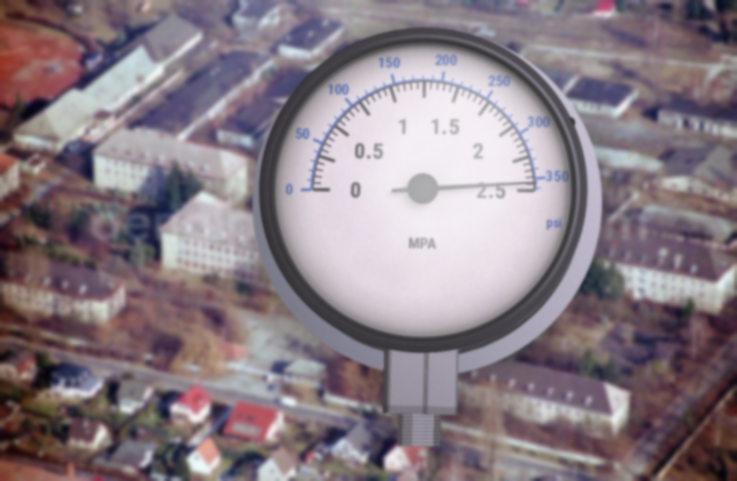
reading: {"value": 2.45, "unit": "MPa"}
